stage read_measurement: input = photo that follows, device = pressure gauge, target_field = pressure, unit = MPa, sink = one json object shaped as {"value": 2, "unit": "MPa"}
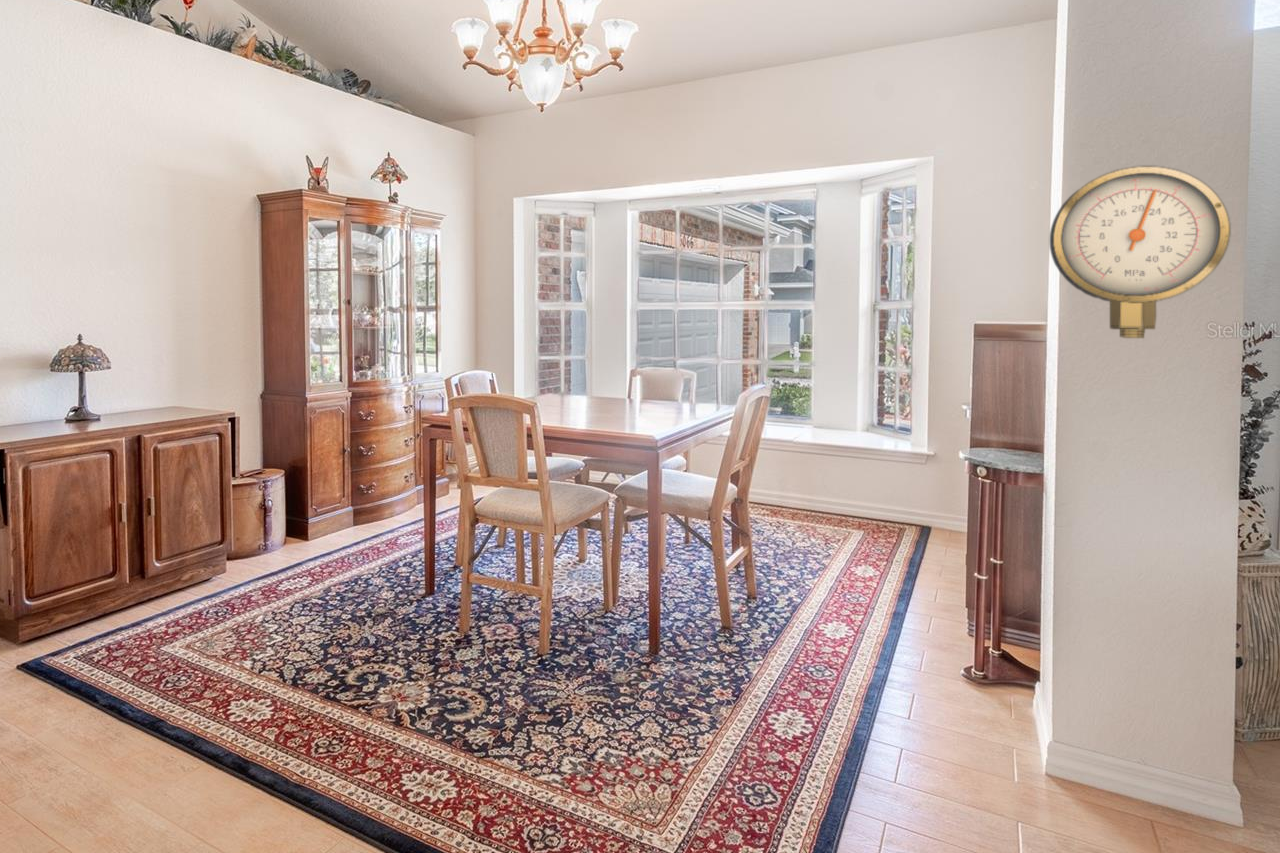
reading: {"value": 22, "unit": "MPa"}
